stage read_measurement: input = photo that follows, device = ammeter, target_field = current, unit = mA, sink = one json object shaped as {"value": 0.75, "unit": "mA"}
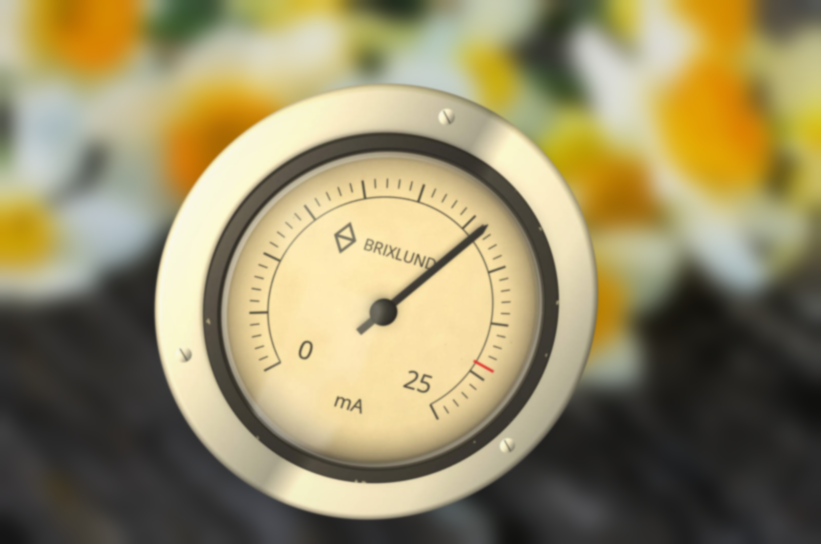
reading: {"value": 15.5, "unit": "mA"}
